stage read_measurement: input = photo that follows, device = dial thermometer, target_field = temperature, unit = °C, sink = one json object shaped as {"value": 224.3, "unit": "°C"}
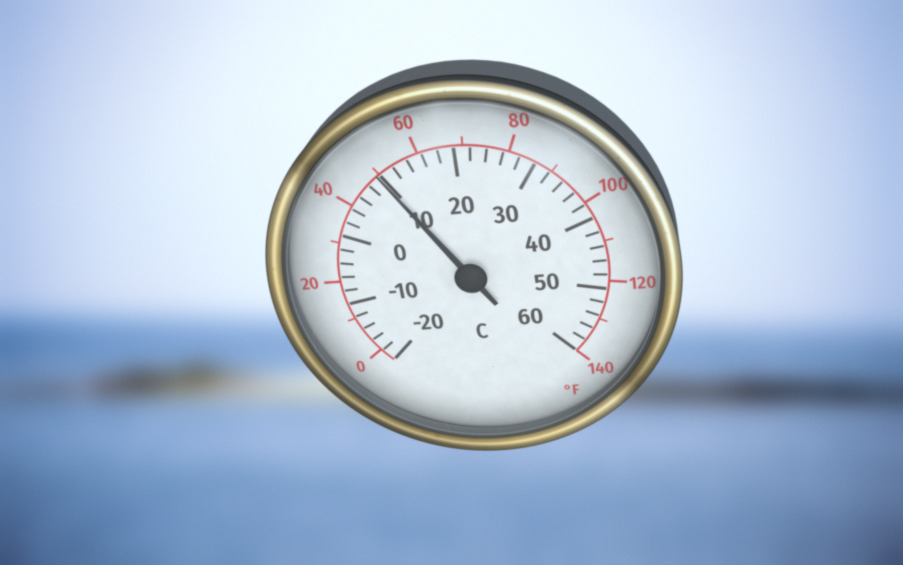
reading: {"value": 10, "unit": "°C"}
